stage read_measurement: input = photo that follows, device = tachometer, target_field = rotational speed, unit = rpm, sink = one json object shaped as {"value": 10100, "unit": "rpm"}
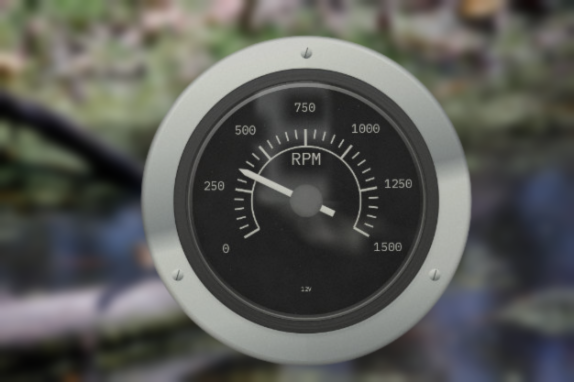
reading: {"value": 350, "unit": "rpm"}
